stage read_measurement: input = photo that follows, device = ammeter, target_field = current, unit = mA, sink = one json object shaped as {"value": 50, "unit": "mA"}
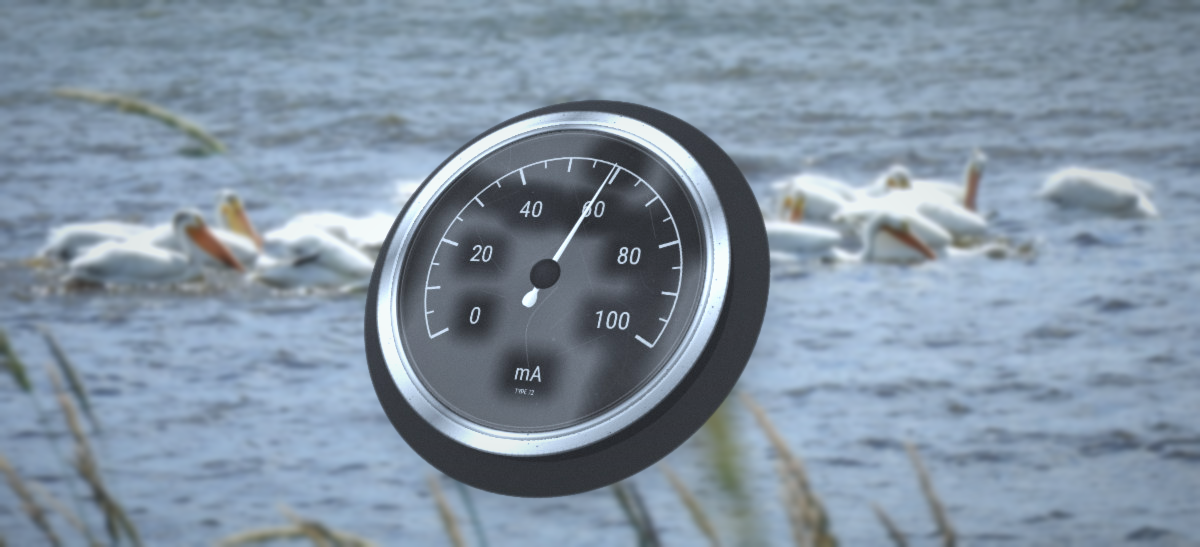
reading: {"value": 60, "unit": "mA"}
